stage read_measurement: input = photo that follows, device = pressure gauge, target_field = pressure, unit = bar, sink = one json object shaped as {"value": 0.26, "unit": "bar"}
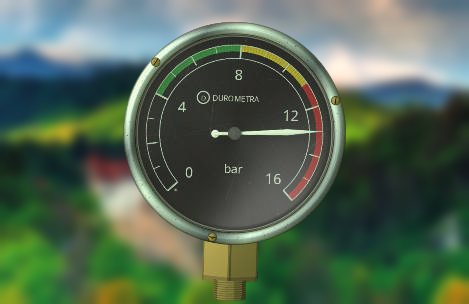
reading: {"value": 13, "unit": "bar"}
